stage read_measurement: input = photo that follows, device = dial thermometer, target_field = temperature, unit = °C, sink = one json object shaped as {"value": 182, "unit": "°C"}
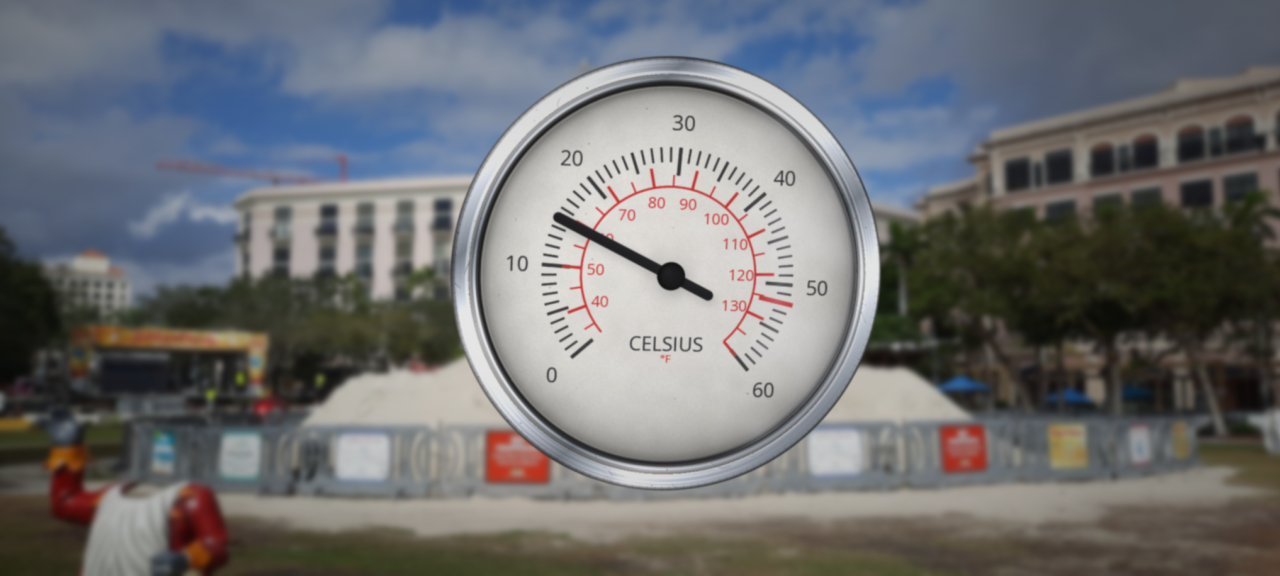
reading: {"value": 15, "unit": "°C"}
